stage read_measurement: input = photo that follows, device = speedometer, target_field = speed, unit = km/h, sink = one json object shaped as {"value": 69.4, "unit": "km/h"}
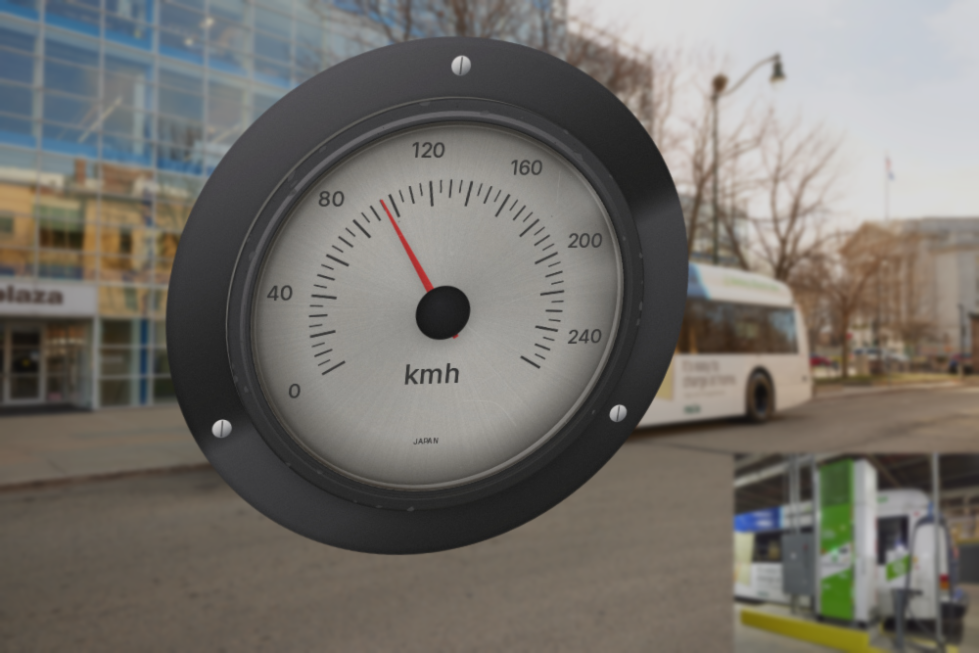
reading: {"value": 95, "unit": "km/h"}
